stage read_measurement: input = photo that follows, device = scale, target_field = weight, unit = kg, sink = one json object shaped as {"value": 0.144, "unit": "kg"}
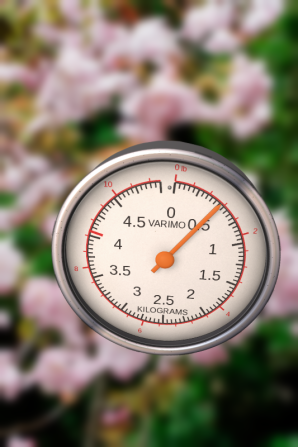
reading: {"value": 0.5, "unit": "kg"}
